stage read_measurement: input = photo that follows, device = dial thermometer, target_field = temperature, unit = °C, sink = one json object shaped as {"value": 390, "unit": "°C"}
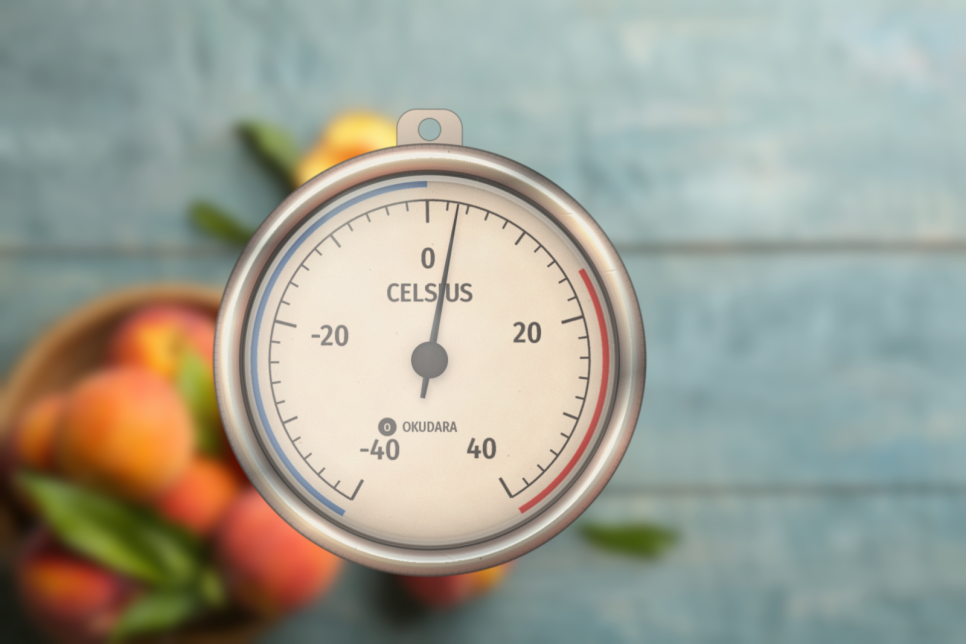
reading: {"value": 3, "unit": "°C"}
